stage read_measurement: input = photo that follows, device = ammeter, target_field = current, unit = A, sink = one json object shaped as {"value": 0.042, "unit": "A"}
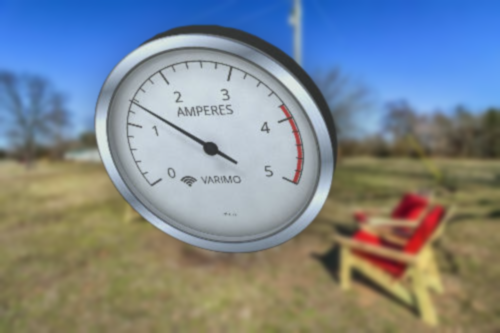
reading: {"value": 1.4, "unit": "A"}
